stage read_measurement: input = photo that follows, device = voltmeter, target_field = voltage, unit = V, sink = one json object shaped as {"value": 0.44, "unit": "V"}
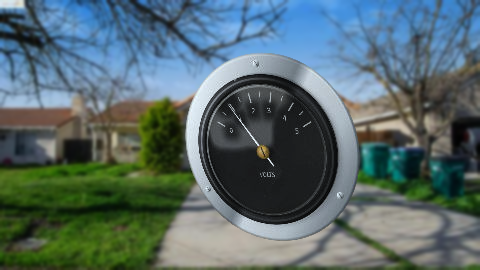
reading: {"value": 1, "unit": "V"}
